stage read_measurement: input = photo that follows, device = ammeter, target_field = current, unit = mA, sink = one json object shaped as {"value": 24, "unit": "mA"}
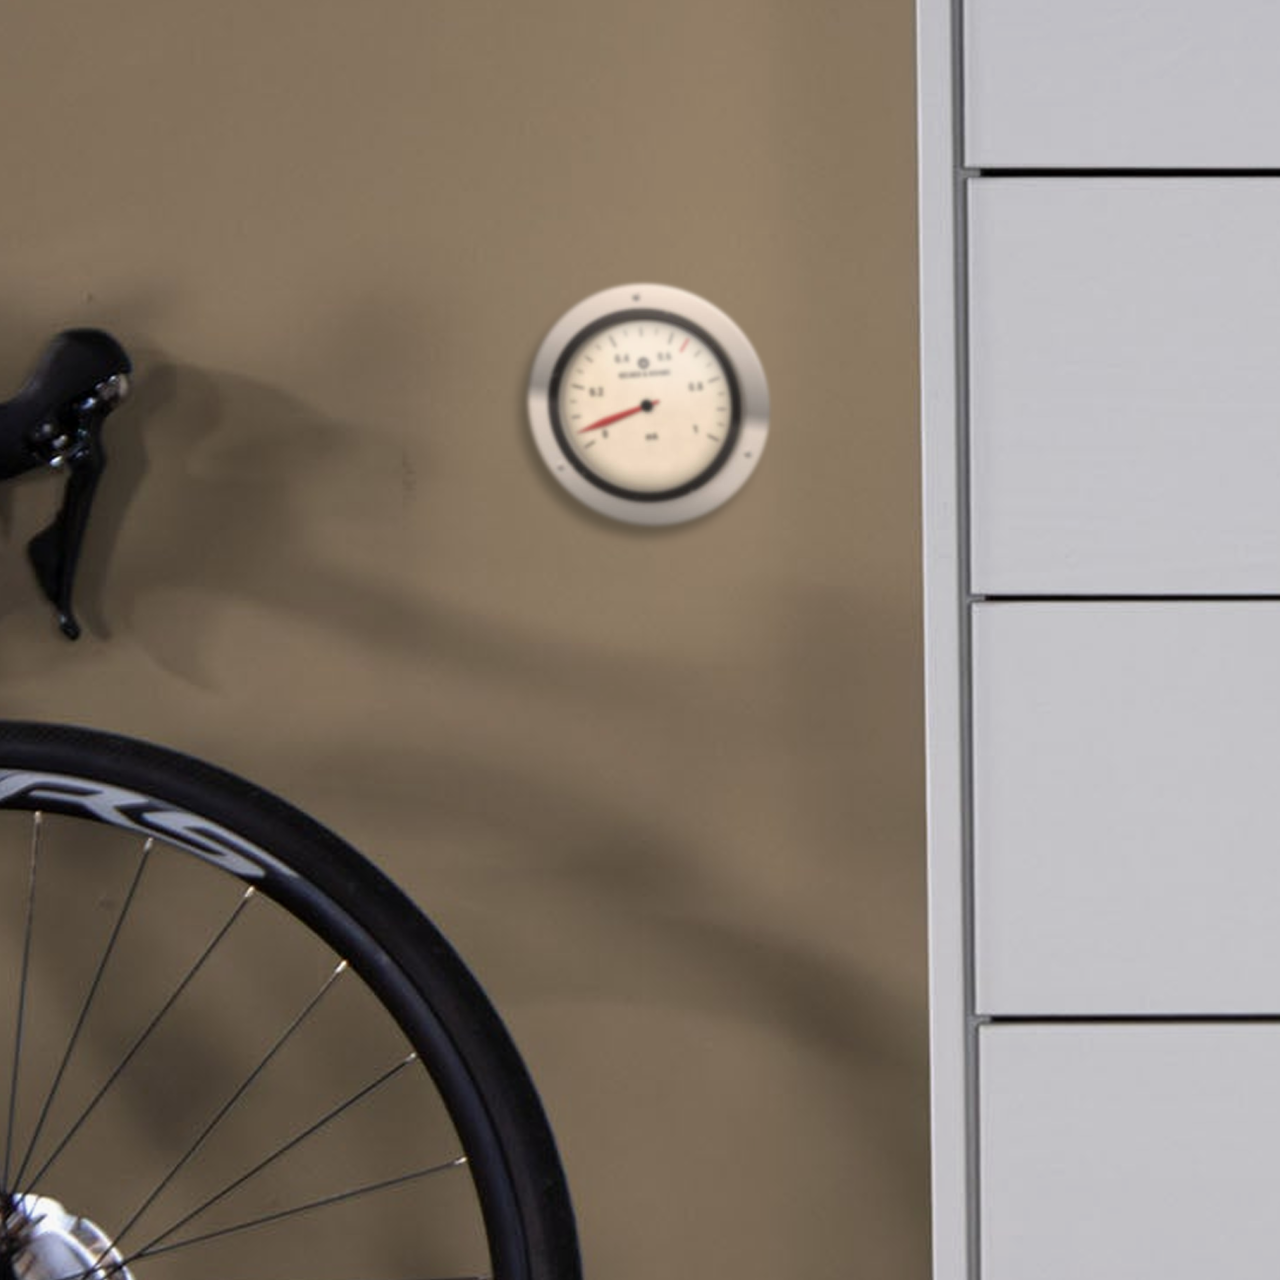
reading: {"value": 0.05, "unit": "mA"}
